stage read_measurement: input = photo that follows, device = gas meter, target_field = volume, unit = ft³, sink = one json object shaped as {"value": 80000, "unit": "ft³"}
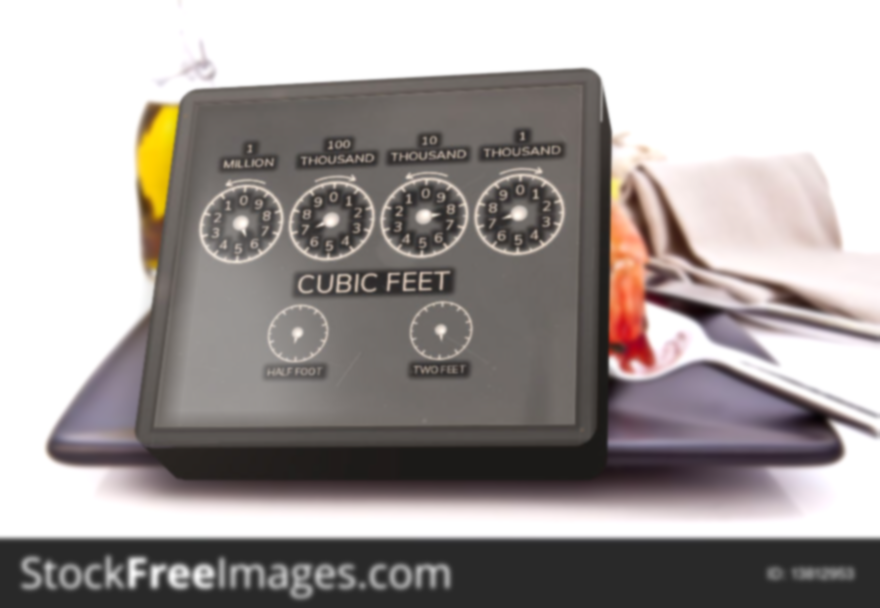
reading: {"value": 567700, "unit": "ft³"}
